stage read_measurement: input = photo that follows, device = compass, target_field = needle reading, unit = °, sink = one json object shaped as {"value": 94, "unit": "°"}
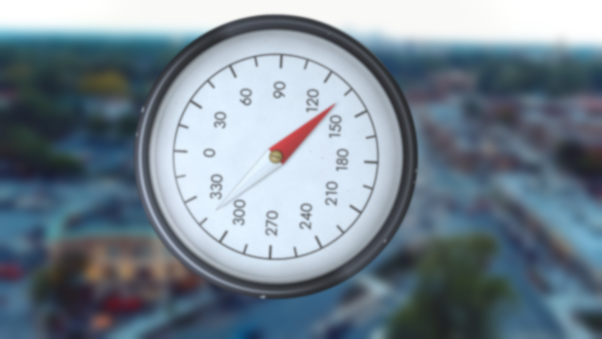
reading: {"value": 135, "unit": "°"}
